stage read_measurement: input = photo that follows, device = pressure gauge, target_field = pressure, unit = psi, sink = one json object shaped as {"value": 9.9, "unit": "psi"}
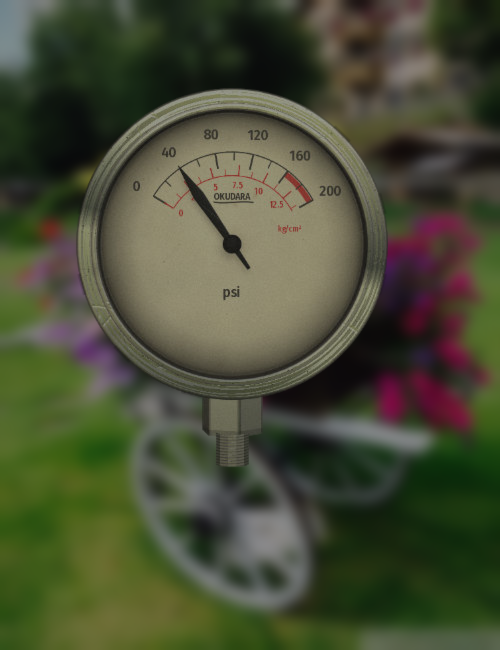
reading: {"value": 40, "unit": "psi"}
